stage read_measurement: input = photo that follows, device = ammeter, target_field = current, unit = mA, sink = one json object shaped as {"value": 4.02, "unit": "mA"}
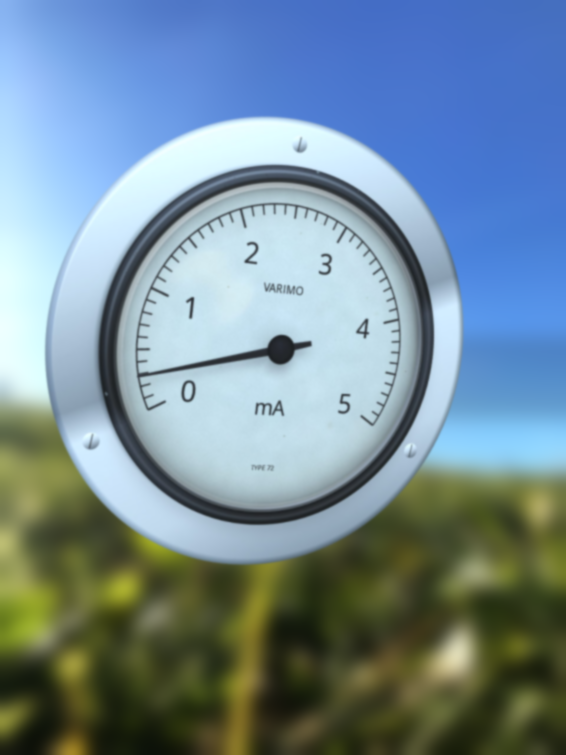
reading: {"value": 0.3, "unit": "mA"}
